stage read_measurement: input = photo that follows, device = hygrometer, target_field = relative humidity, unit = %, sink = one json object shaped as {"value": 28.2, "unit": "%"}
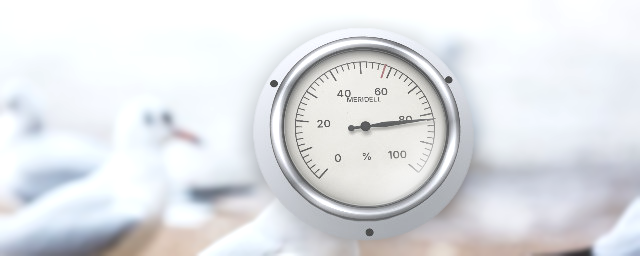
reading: {"value": 82, "unit": "%"}
